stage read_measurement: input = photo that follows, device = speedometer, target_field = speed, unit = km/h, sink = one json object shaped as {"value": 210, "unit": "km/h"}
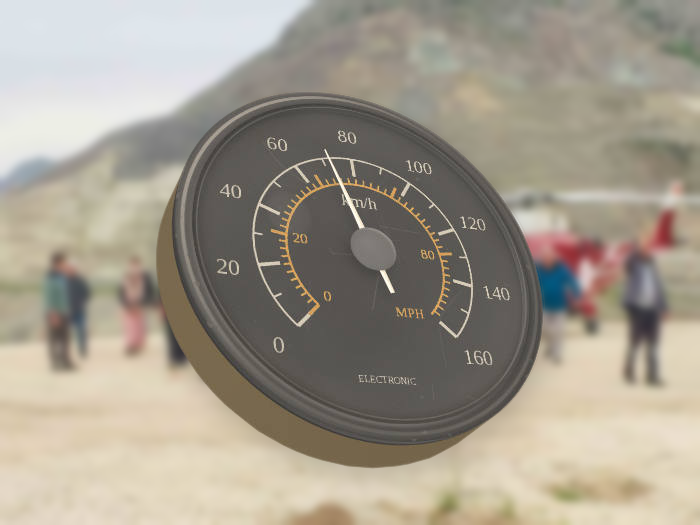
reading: {"value": 70, "unit": "km/h"}
